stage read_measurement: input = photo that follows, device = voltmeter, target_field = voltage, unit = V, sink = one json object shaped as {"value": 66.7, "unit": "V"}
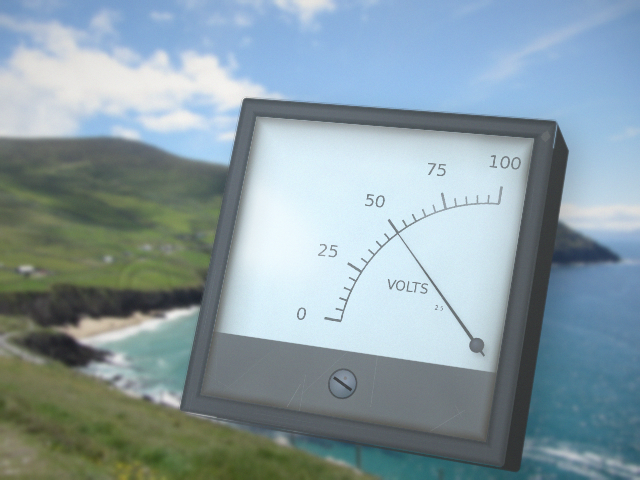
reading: {"value": 50, "unit": "V"}
